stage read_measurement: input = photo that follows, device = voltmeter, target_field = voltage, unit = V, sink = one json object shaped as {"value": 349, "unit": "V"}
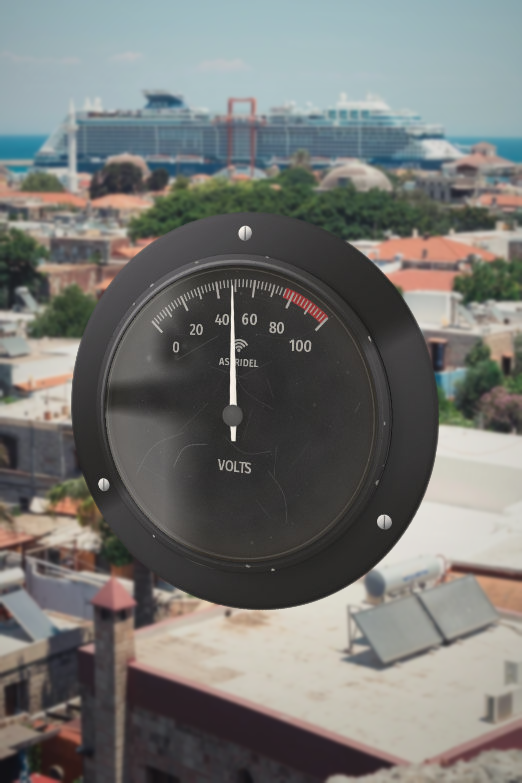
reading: {"value": 50, "unit": "V"}
